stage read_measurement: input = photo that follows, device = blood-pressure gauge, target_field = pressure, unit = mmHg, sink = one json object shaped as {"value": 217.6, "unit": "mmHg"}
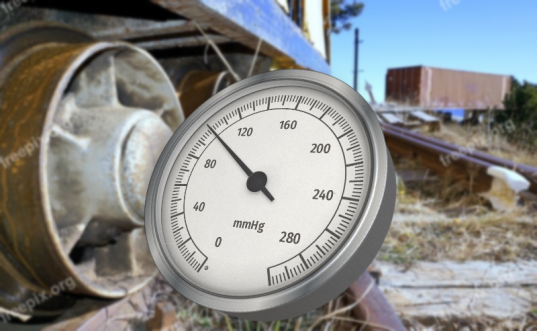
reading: {"value": 100, "unit": "mmHg"}
